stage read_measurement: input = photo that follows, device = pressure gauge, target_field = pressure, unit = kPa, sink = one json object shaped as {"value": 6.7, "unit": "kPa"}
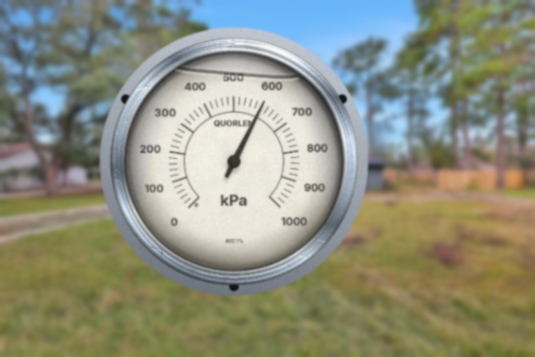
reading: {"value": 600, "unit": "kPa"}
